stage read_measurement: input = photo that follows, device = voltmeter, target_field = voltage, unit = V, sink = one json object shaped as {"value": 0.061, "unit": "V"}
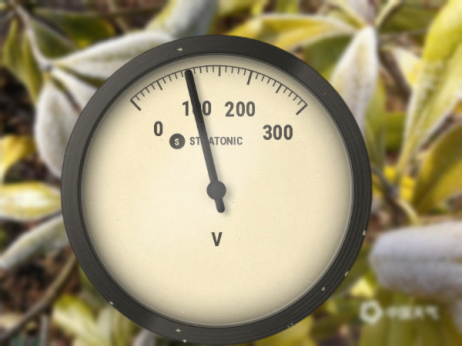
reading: {"value": 100, "unit": "V"}
